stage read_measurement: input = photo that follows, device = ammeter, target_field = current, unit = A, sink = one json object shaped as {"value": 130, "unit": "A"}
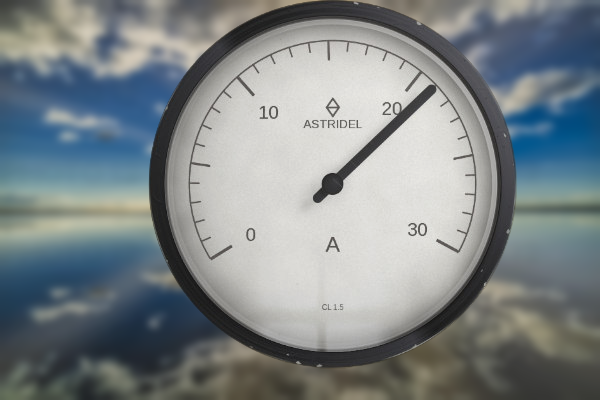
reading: {"value": 21, "unit": "A"}
